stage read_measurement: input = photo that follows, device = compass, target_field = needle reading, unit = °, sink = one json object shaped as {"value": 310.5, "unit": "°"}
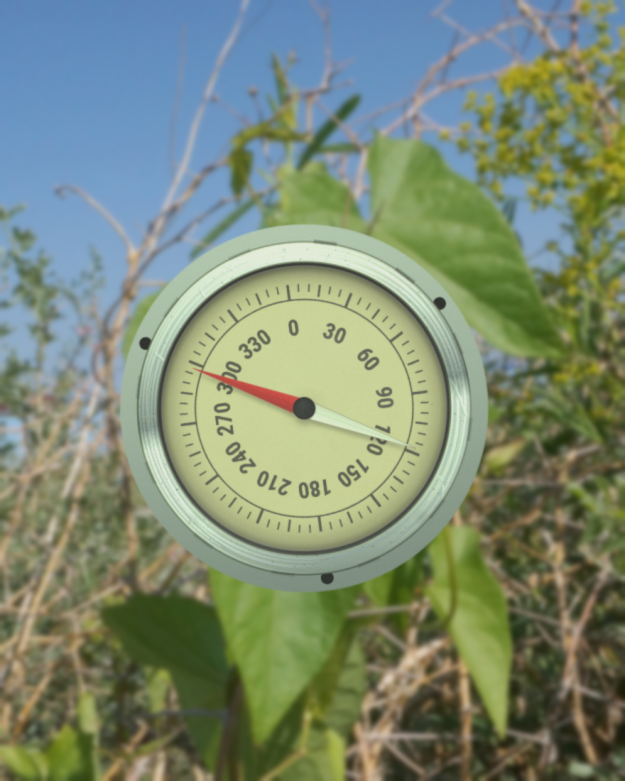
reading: {"value": 297.5, "unit": "°"}
